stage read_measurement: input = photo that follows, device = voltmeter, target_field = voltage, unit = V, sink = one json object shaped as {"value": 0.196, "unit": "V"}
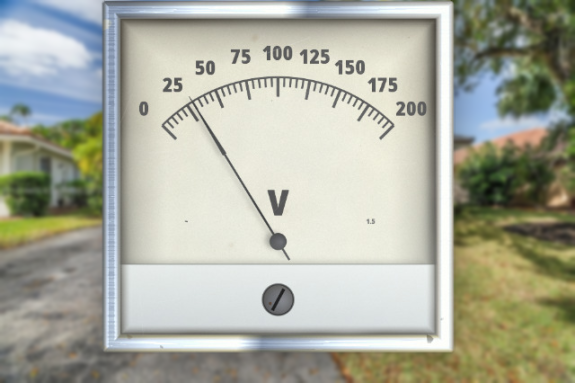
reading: {"value": 30, "unit": "V"}
